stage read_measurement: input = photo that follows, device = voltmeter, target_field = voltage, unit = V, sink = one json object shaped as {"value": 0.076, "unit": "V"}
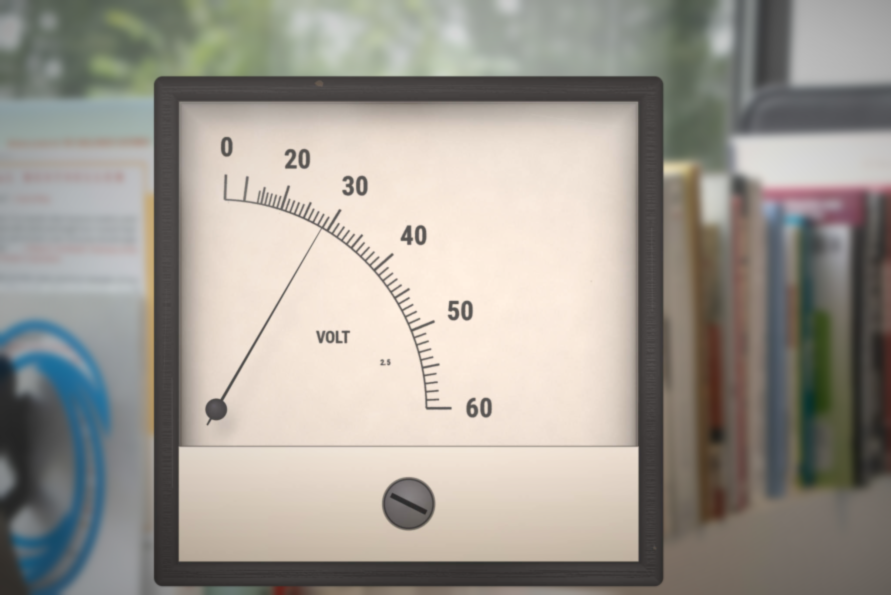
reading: {"value": 29, "unit": "V"}
